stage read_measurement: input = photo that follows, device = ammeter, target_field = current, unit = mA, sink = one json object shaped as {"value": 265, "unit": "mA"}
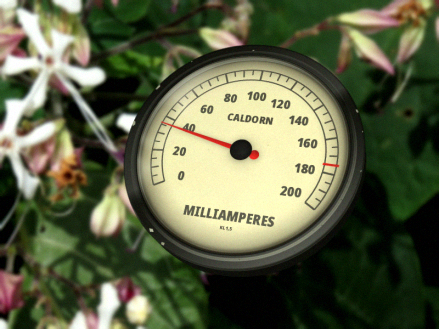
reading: {"value": 35, "unit": "mA"}
